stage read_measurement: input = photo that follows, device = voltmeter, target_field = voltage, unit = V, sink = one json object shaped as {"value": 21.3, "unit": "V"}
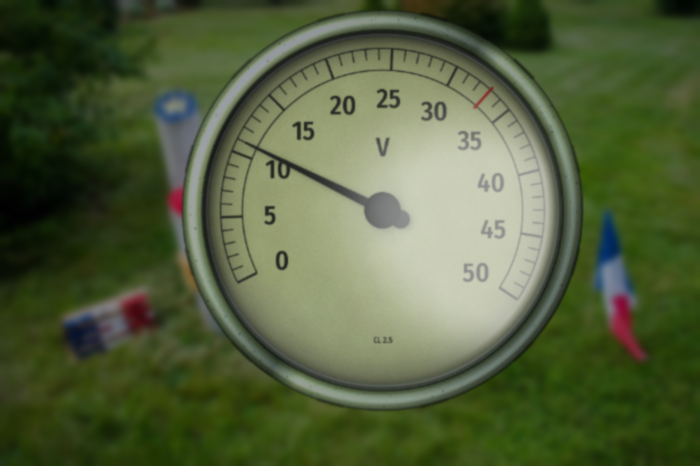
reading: {"value": 11, "unit": "V"}
